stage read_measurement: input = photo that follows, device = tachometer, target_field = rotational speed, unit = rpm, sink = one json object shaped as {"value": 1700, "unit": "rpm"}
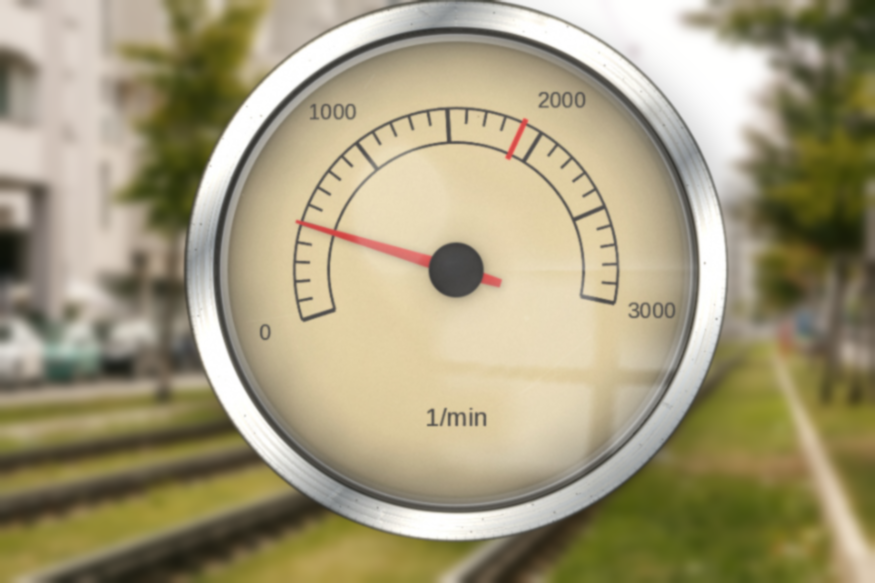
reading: {"value": 500, "unit": "rpm"}
